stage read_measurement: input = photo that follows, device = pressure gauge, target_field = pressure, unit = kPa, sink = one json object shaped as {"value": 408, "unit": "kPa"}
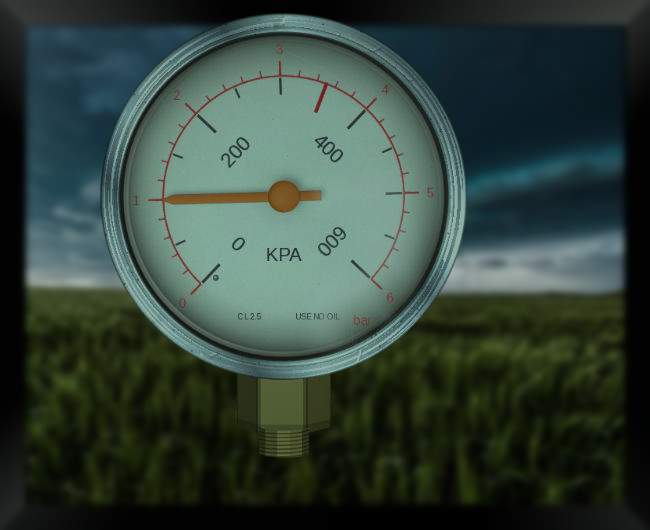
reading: {"value": 100, "unit": "kPa"}
